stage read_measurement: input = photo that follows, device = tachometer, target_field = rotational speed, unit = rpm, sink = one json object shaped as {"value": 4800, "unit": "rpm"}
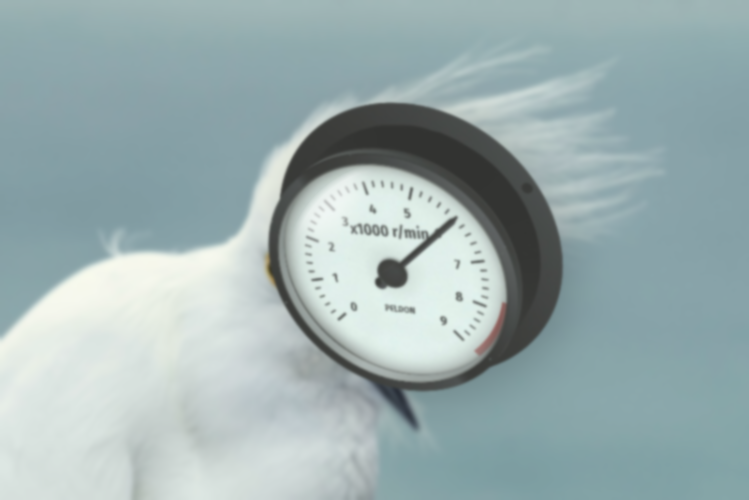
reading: {"value": 6000, "unit": "rpm"}
